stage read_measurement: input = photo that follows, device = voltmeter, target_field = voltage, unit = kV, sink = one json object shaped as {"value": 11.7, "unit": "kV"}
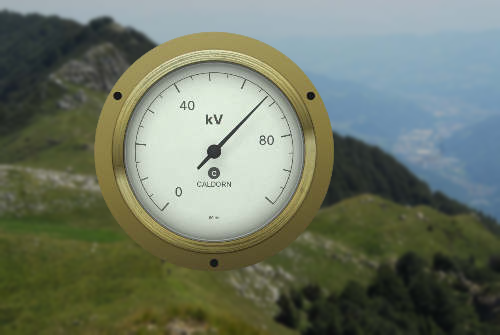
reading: {"value": 67.5, "unit": "kV"}
